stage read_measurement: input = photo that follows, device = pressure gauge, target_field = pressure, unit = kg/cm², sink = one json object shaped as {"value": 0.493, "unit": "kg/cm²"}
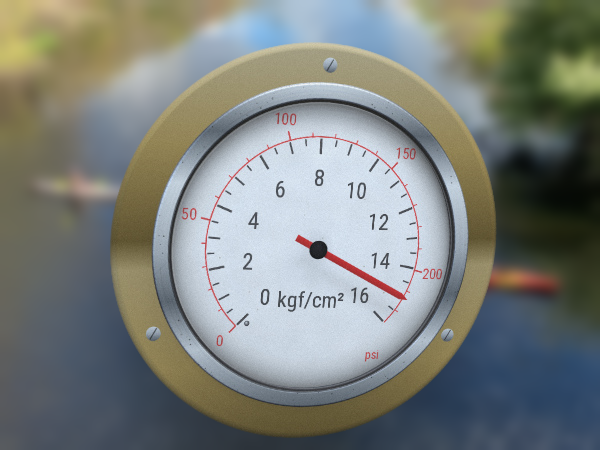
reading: {"value": 15, "unit": "kg/cm²"}
